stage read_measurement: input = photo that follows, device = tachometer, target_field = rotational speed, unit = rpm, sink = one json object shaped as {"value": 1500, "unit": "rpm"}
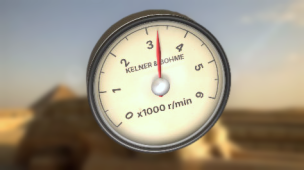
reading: {"value": 3250, "unit": "rpm"}
